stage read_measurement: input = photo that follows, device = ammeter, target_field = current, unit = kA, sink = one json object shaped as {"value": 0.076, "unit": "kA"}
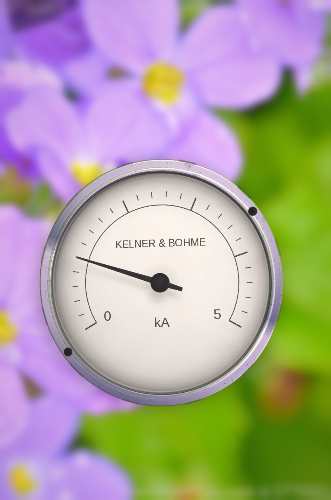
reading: {"value": 1, "unit": "kA"}
